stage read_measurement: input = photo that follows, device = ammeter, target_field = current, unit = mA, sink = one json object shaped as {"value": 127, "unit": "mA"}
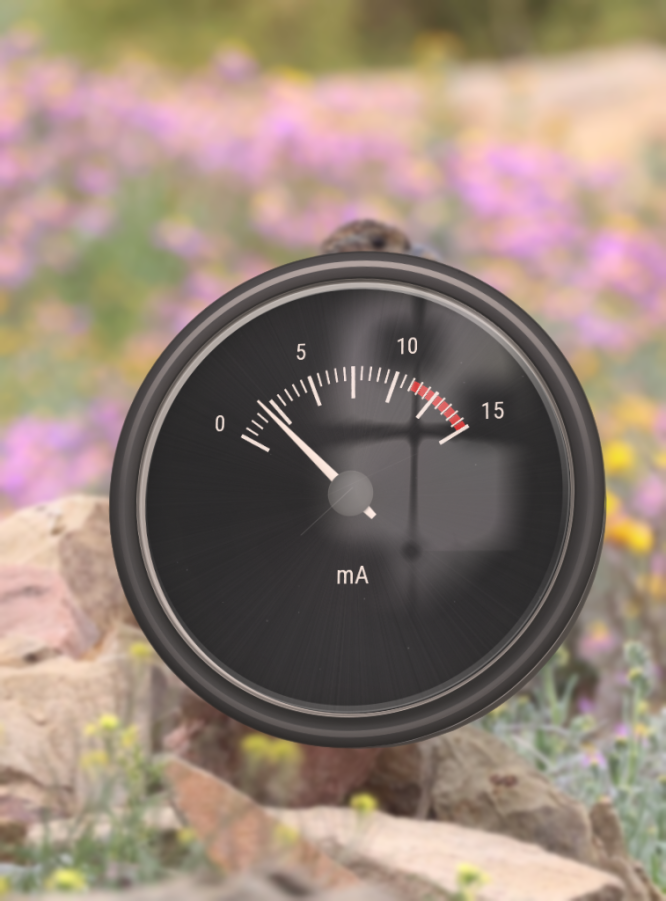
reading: {"value": 2, "unit": "mA"}
